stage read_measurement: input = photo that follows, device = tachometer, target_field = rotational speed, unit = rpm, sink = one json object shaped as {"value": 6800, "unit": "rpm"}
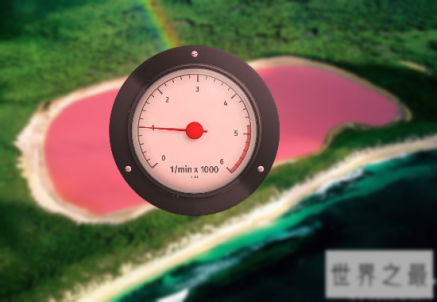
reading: {"value": 1000, "unit": "rpm"}
